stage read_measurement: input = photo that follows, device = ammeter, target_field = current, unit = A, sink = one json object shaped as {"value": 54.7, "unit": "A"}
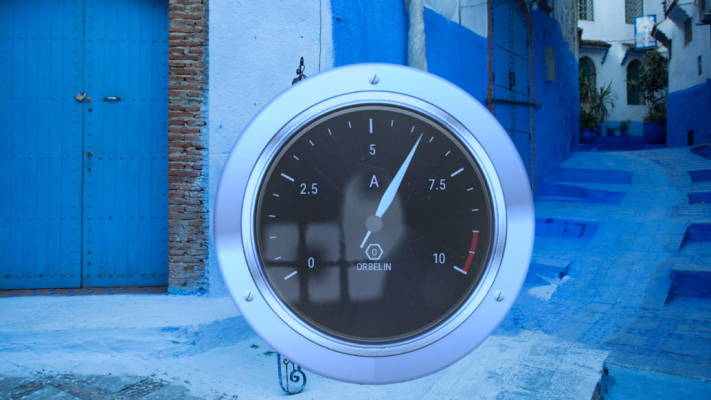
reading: {"value": 6.25, "unit": "A"}
